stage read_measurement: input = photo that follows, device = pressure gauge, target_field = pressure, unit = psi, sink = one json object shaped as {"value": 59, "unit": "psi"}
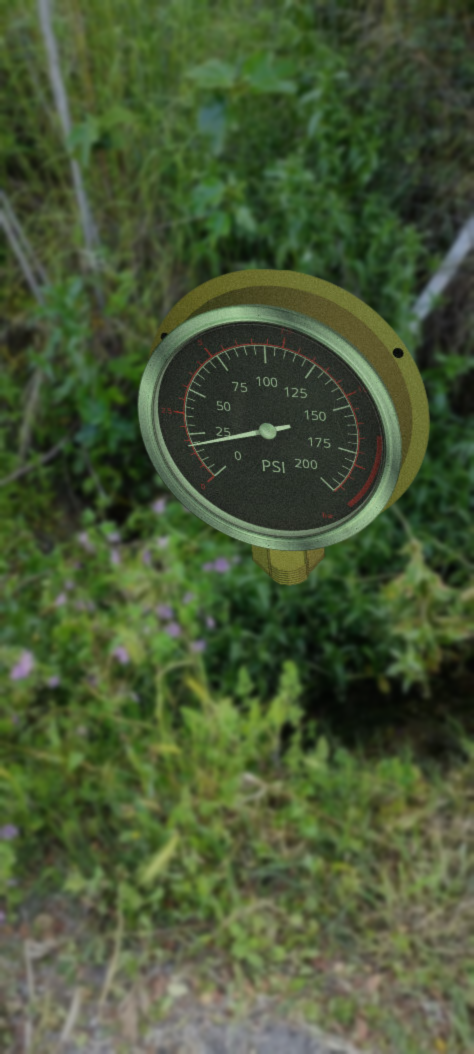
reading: {"value": 20, "unit": "psi"}
